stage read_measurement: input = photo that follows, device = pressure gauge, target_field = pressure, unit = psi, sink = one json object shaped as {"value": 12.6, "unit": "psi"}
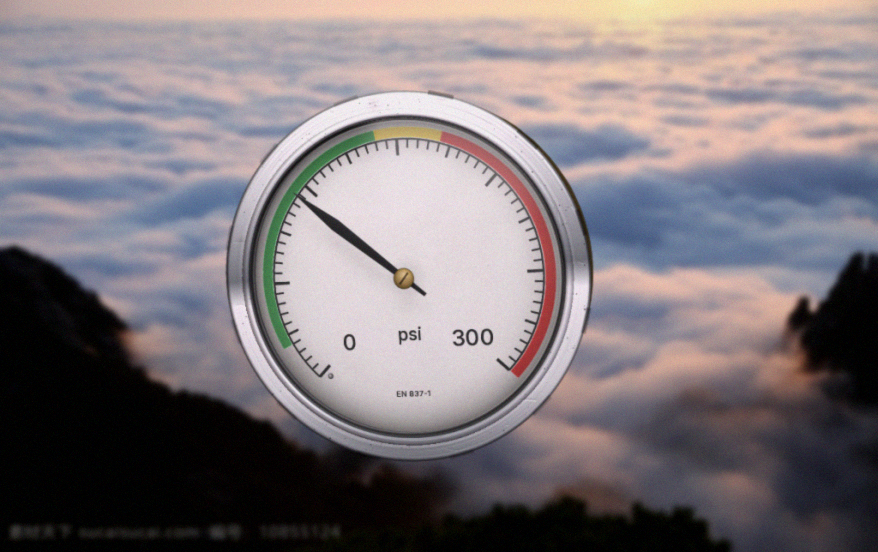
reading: {"value": 95, "unit": "psi"}
